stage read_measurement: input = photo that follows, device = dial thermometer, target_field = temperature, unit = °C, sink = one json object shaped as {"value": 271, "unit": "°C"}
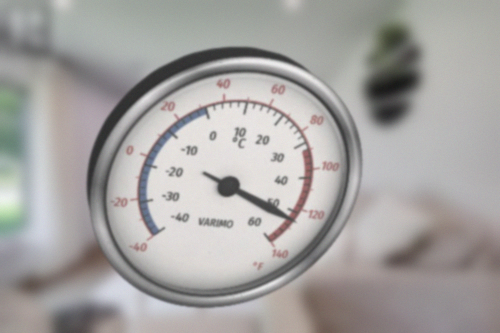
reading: {"value": 52, "unit": "°C"}
